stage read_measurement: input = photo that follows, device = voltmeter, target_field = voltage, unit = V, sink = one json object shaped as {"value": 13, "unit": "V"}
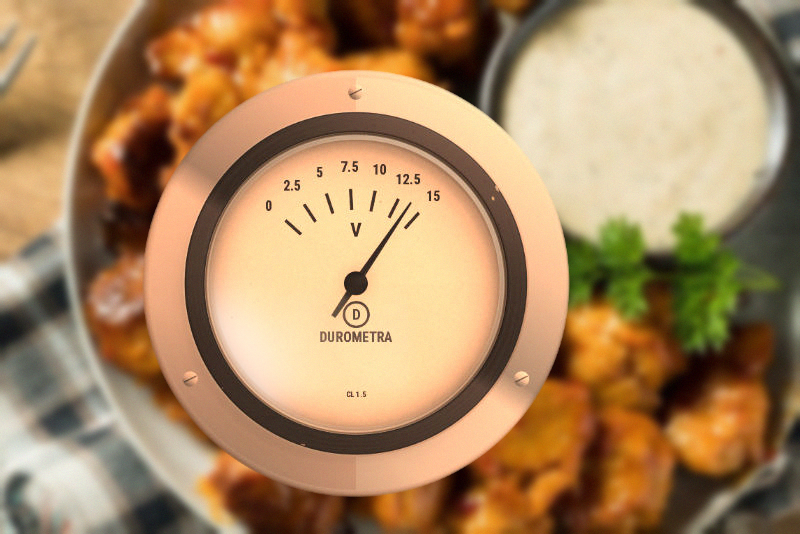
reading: {"value": 13.75, "unit": "V"}
